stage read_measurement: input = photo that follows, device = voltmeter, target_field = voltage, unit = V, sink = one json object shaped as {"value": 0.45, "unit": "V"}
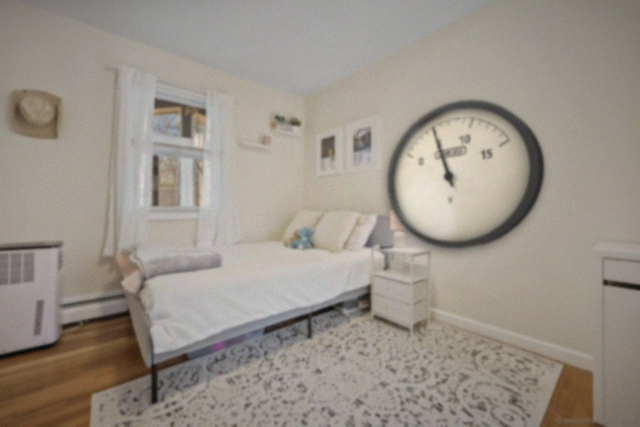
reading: {"value": 5, "unit": "V"}
